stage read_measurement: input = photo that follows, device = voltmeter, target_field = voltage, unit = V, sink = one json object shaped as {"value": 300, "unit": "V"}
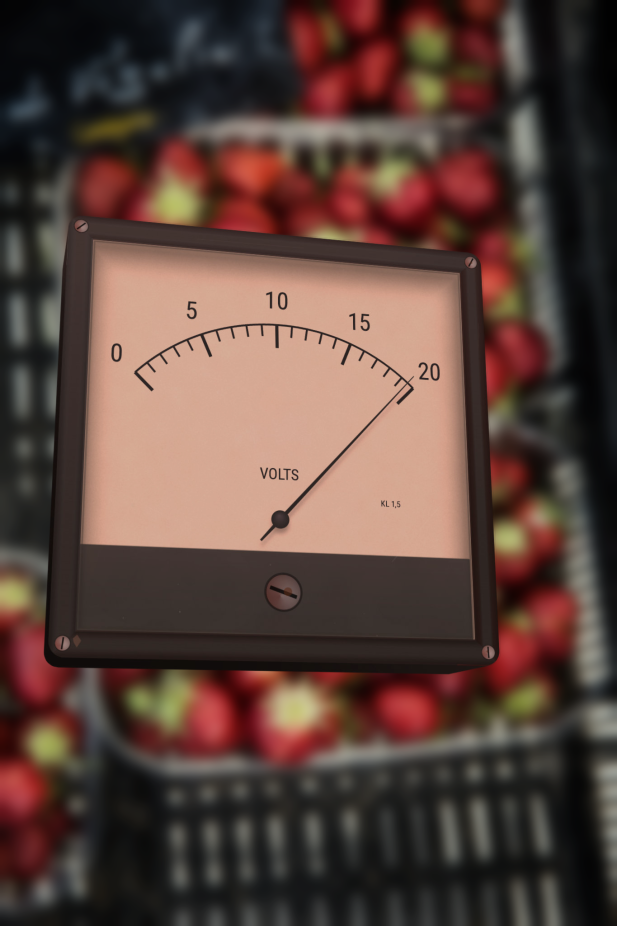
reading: {"value": 19.5, "unit": "V"}
